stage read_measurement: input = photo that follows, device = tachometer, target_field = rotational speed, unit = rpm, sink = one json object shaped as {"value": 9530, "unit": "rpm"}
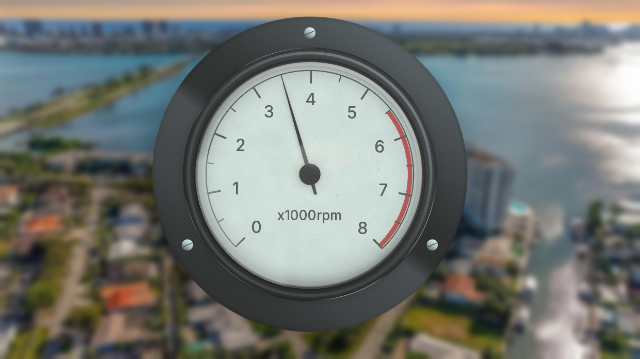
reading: {"value": 3500, "unit": "rpm"}
